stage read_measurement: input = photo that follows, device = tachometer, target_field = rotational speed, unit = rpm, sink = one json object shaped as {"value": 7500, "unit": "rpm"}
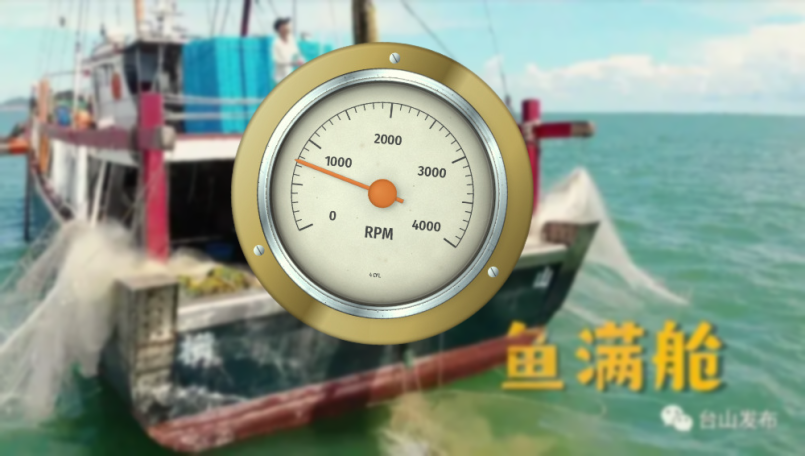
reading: {"value": 750, "unit": "rpm"}
